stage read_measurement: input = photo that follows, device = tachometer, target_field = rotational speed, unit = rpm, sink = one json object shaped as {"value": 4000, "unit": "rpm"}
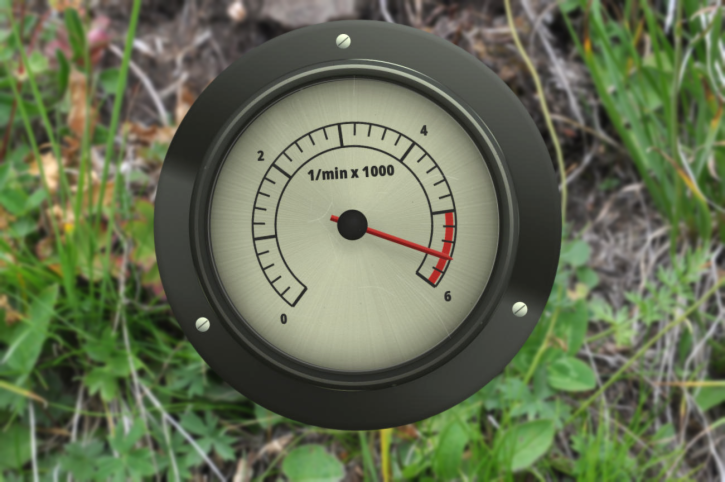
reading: {"value": 5600, "unit": "rpm"}
